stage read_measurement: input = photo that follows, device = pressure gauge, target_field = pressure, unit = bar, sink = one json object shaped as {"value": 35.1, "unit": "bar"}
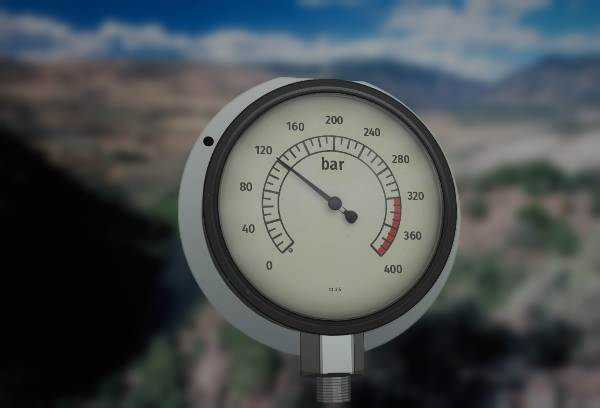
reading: {"value": 120, "unit": "bar"}
